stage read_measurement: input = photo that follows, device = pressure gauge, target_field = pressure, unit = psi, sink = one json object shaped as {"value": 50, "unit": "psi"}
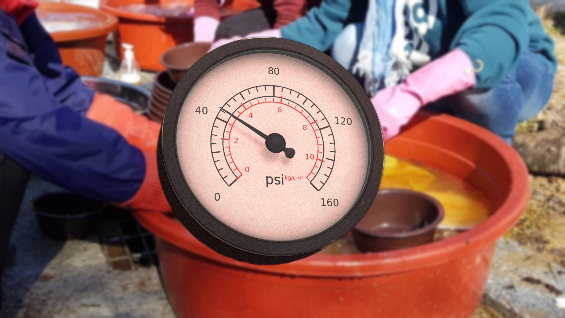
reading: {"value": 45, "unit": "psi"}
